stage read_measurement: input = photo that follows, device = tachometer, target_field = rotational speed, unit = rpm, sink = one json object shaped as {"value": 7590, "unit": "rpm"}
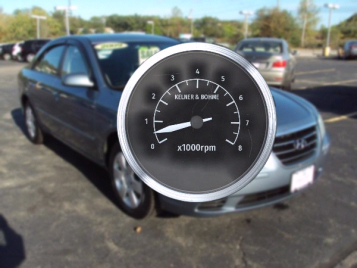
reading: {"value": 500, "unit": "rpm"}
